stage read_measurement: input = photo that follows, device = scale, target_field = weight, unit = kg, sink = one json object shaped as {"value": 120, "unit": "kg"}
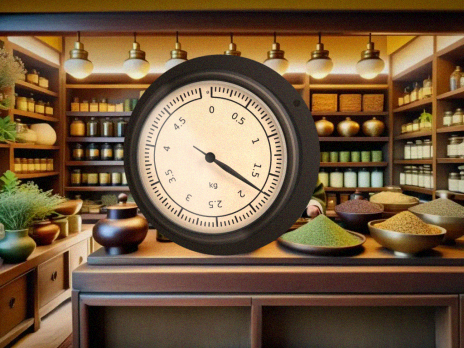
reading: {"value": 1.75, "unit": "kg"}
